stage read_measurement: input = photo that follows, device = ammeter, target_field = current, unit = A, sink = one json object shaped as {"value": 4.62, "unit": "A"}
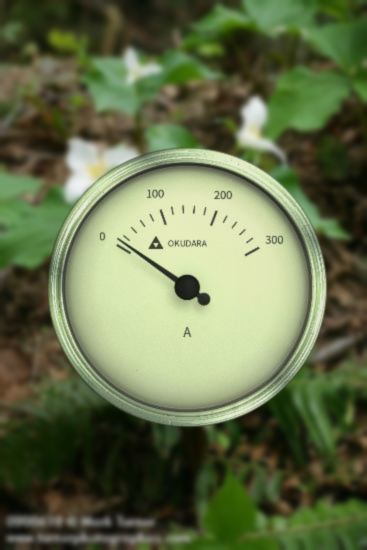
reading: {"value": 10, "unit": "A"}
